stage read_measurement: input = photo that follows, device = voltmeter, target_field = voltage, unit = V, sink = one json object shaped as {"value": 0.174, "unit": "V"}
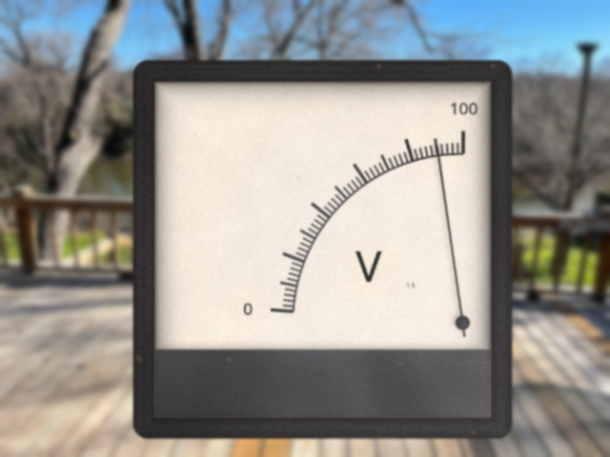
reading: {"value": 90, "unit": "V"}
